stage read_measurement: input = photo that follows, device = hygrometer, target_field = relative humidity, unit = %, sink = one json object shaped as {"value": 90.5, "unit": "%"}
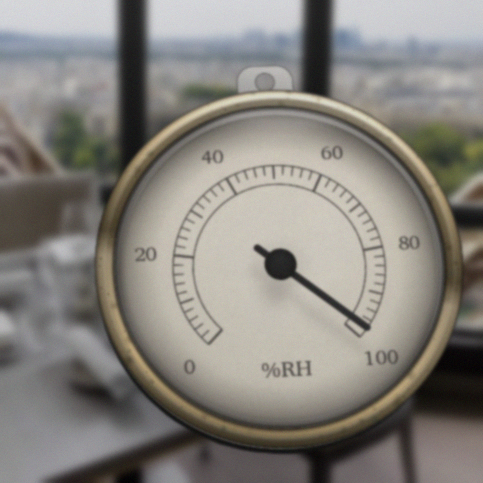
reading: {"value": 98, "unit": "%"}
